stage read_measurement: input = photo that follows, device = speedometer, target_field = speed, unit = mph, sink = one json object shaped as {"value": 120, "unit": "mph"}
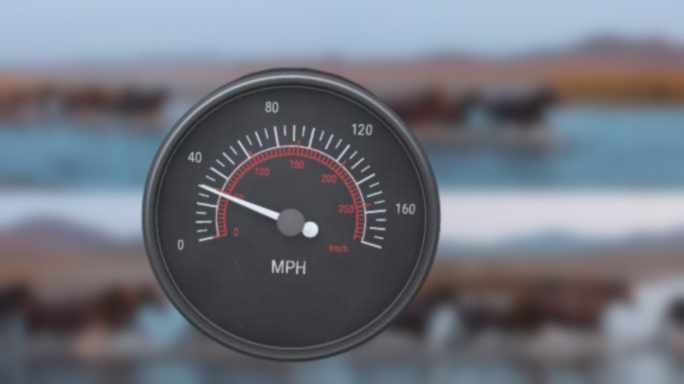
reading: {"value": 30, "unit": "mph"}
